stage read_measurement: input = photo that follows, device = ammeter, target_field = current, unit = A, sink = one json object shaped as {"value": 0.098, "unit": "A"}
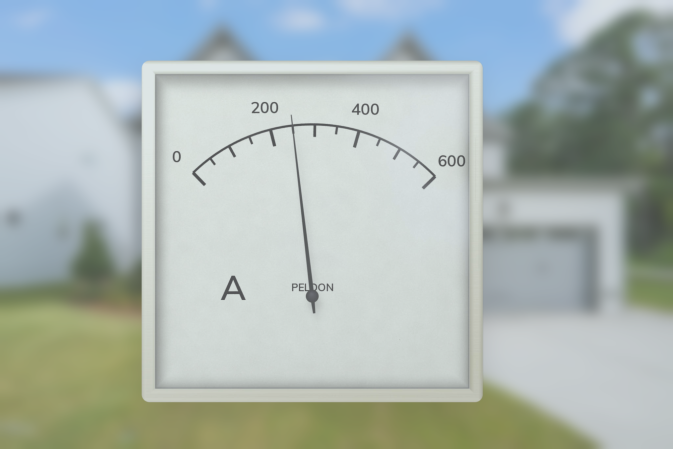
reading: {"value": 250, "unit": "A"}
